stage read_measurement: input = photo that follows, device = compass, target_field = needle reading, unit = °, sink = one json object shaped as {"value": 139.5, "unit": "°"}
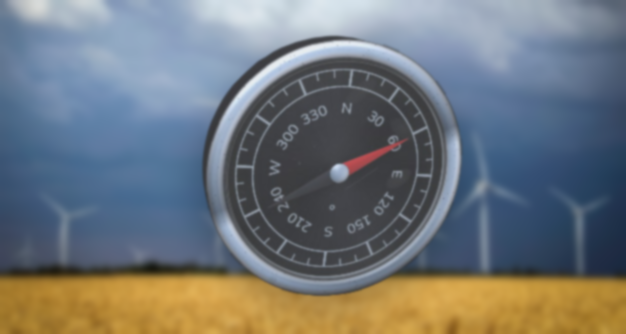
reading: {"value": 60, "unit": "°"}
